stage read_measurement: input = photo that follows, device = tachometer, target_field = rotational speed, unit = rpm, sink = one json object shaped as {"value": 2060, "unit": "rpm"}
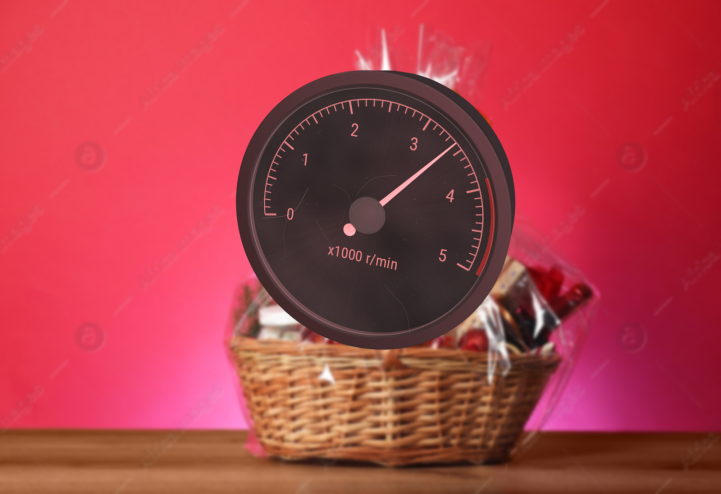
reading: {"value": 3400, "unit": "rpm"}
